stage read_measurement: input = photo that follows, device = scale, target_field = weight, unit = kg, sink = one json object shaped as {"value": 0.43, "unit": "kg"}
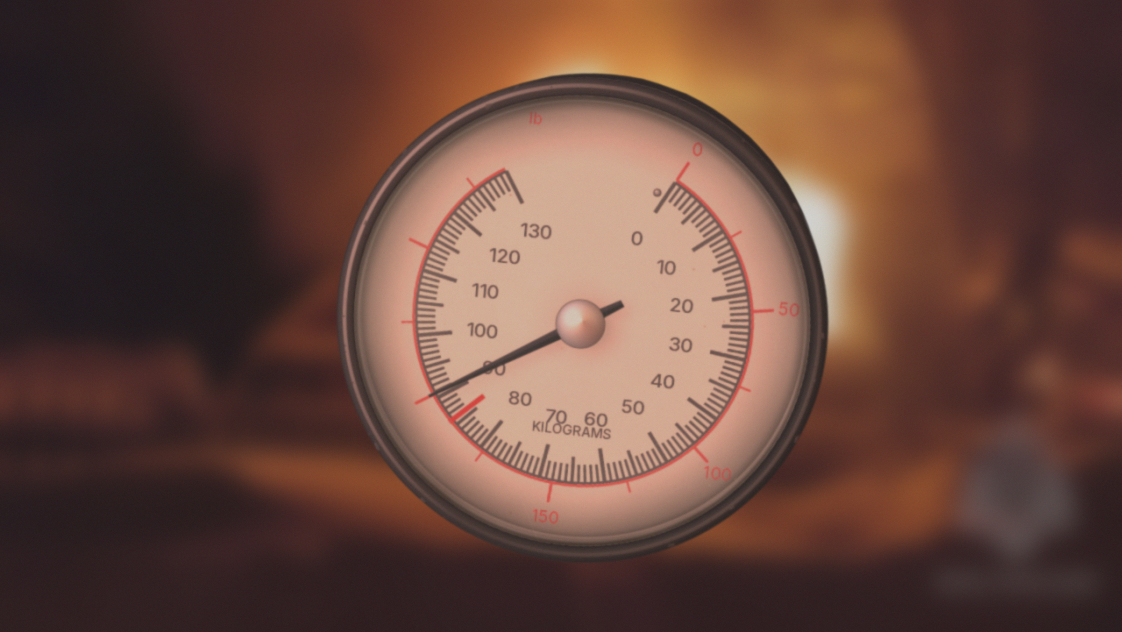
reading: {"value": 91, "unit": "kg"}
